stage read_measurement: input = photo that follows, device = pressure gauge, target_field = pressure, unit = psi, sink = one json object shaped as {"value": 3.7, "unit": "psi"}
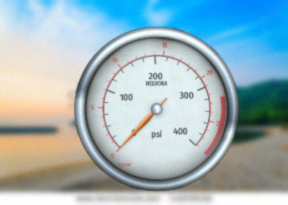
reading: {"value": 0, "unit": "psi"}
